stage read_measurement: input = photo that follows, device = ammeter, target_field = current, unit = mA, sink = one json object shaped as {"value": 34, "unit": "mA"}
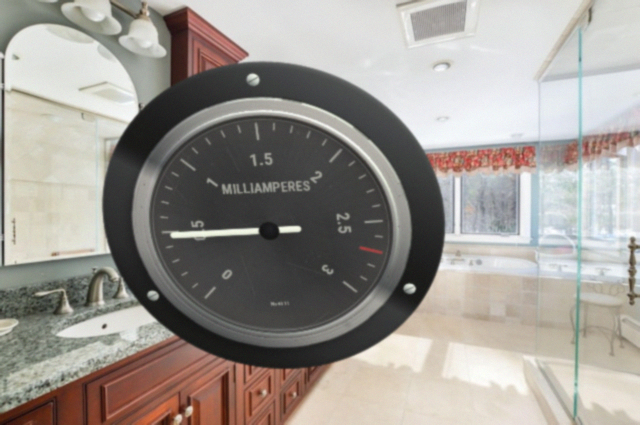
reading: {"value": 0.5, "unit": "mA"}
